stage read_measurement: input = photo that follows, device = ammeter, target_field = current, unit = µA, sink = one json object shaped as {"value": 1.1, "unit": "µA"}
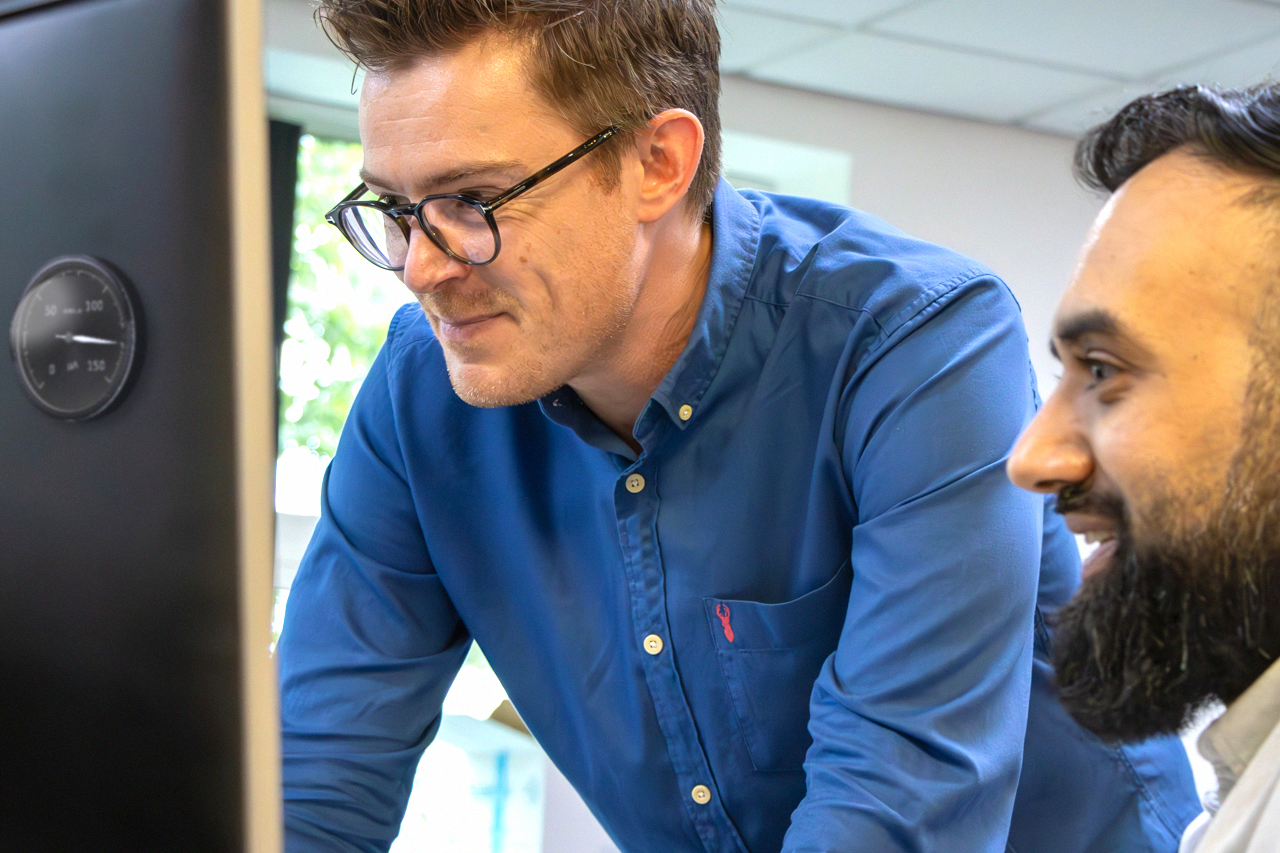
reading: {"value": 130, "unit": "µA"}
